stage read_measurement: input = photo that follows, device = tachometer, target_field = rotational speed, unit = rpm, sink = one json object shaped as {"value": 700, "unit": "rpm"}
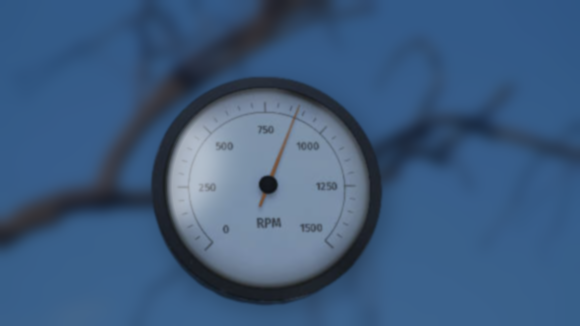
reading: {"value": 875, "unit": "rpm"}
